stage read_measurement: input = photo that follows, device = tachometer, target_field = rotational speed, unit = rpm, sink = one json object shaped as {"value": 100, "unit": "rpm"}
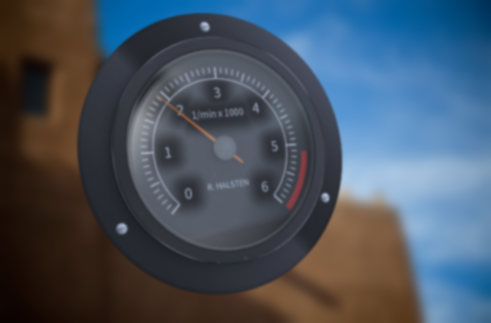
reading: {"value": 1900, "unit": "rpm"}
